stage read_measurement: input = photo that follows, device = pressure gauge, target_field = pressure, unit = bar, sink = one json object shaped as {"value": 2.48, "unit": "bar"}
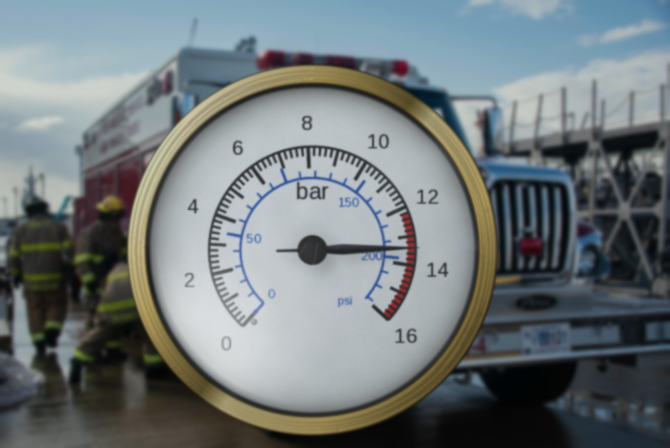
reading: {"value": 13.4, "unit": "bar"}
